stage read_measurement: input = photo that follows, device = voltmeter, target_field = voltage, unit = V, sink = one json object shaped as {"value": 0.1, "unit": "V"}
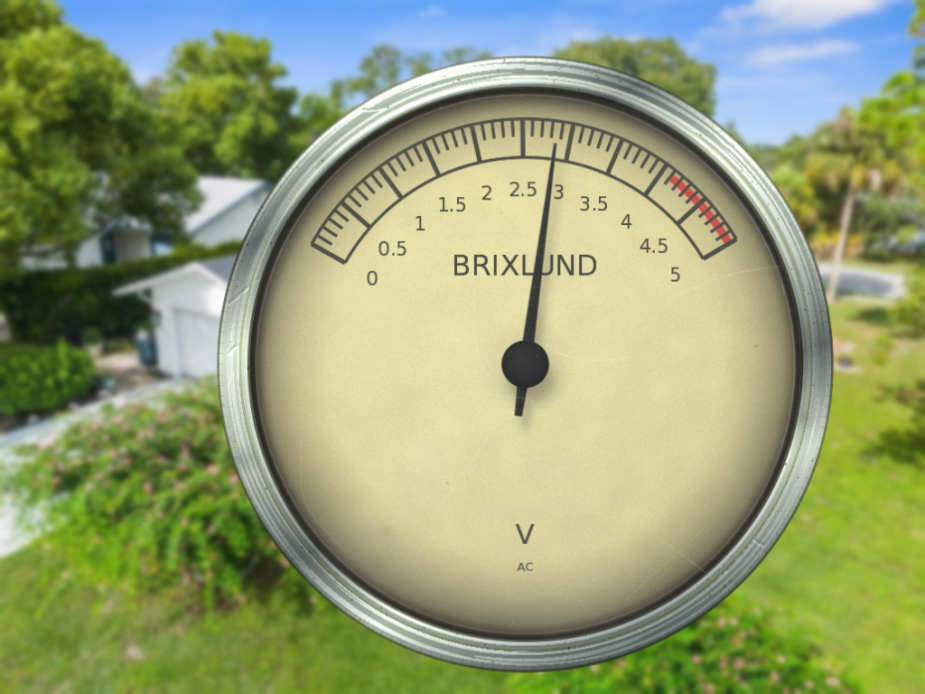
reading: {"value": 2.85, "unit": "V"}
